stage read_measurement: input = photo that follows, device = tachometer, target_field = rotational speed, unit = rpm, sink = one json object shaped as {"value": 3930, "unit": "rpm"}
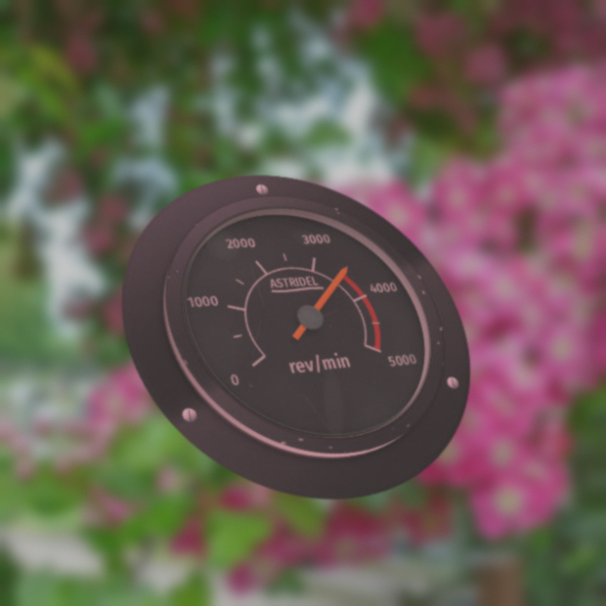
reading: {"value": 3500, "unit": "rpm"}
